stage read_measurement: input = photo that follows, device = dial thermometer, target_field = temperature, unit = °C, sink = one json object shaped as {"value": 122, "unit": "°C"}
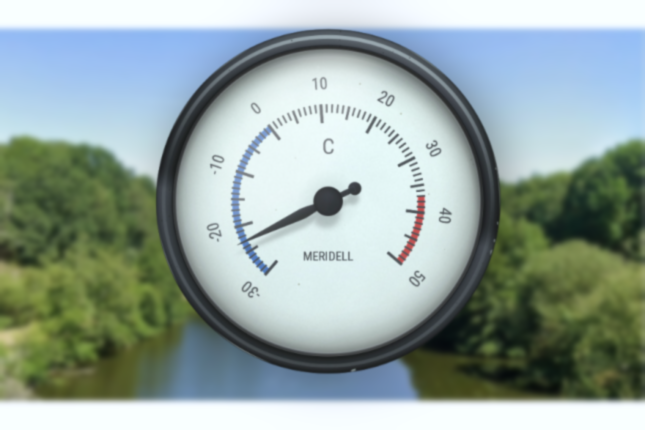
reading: {"value": -23, "unit": "°C"}
